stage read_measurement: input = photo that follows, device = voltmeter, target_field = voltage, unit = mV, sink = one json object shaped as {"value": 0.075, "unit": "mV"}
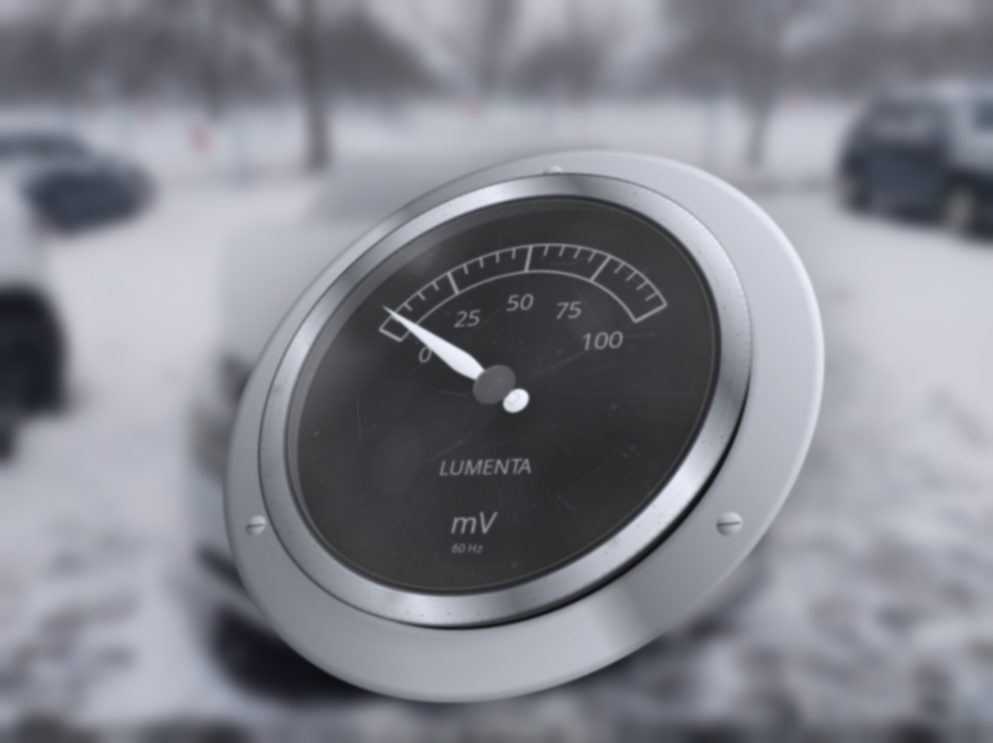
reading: {"value": 5, "unit": "mV"}
